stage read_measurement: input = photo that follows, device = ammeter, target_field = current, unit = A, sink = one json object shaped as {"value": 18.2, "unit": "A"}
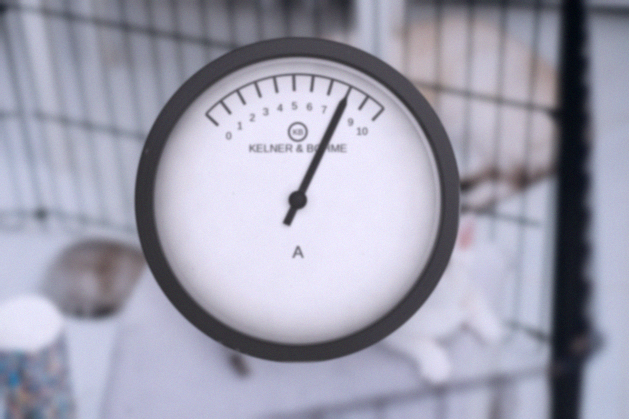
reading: {"value": 8, "unit": "A"}
